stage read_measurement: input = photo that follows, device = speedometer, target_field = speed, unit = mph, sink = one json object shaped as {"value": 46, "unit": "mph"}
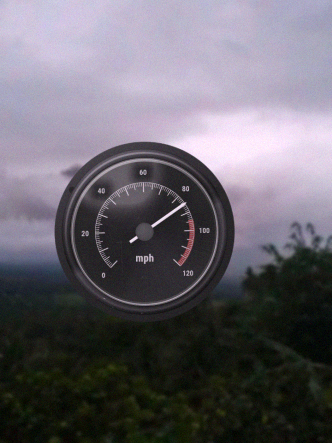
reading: {"value": 85, "unit": "mph"}
